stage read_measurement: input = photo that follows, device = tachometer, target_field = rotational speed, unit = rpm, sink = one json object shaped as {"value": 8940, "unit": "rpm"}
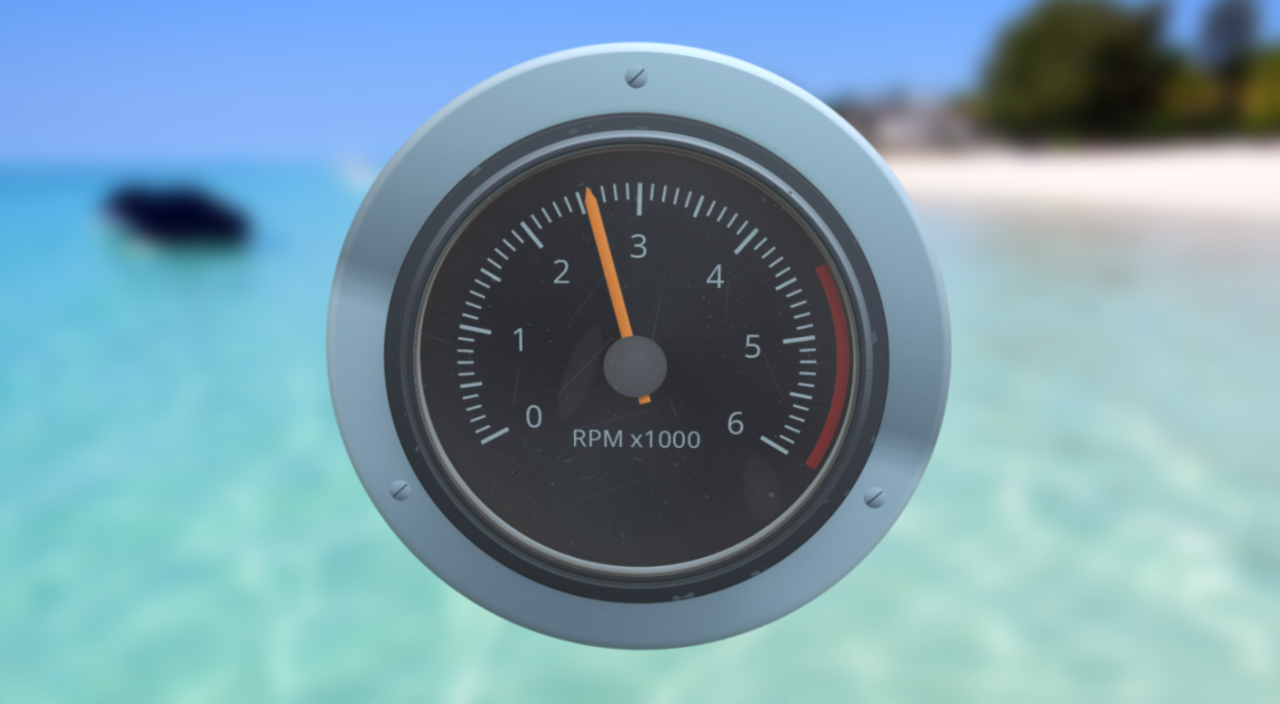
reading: {"value": 2600, "unit": "rpm"}
